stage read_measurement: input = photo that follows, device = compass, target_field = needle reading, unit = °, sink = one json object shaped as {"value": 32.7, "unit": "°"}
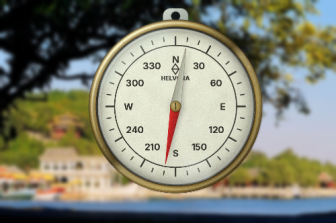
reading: {"value": 190, "unit": "°"}
